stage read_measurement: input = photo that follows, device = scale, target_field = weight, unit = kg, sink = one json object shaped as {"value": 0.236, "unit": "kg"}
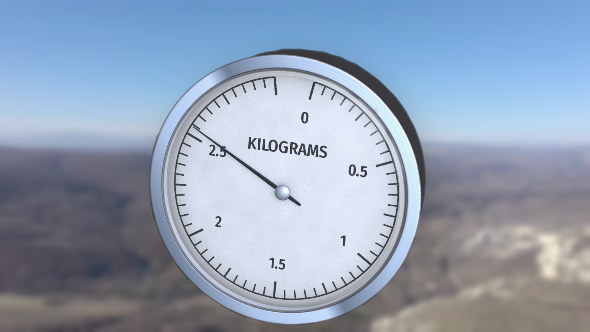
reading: {"value": 2.55, "unit": "kg"}
